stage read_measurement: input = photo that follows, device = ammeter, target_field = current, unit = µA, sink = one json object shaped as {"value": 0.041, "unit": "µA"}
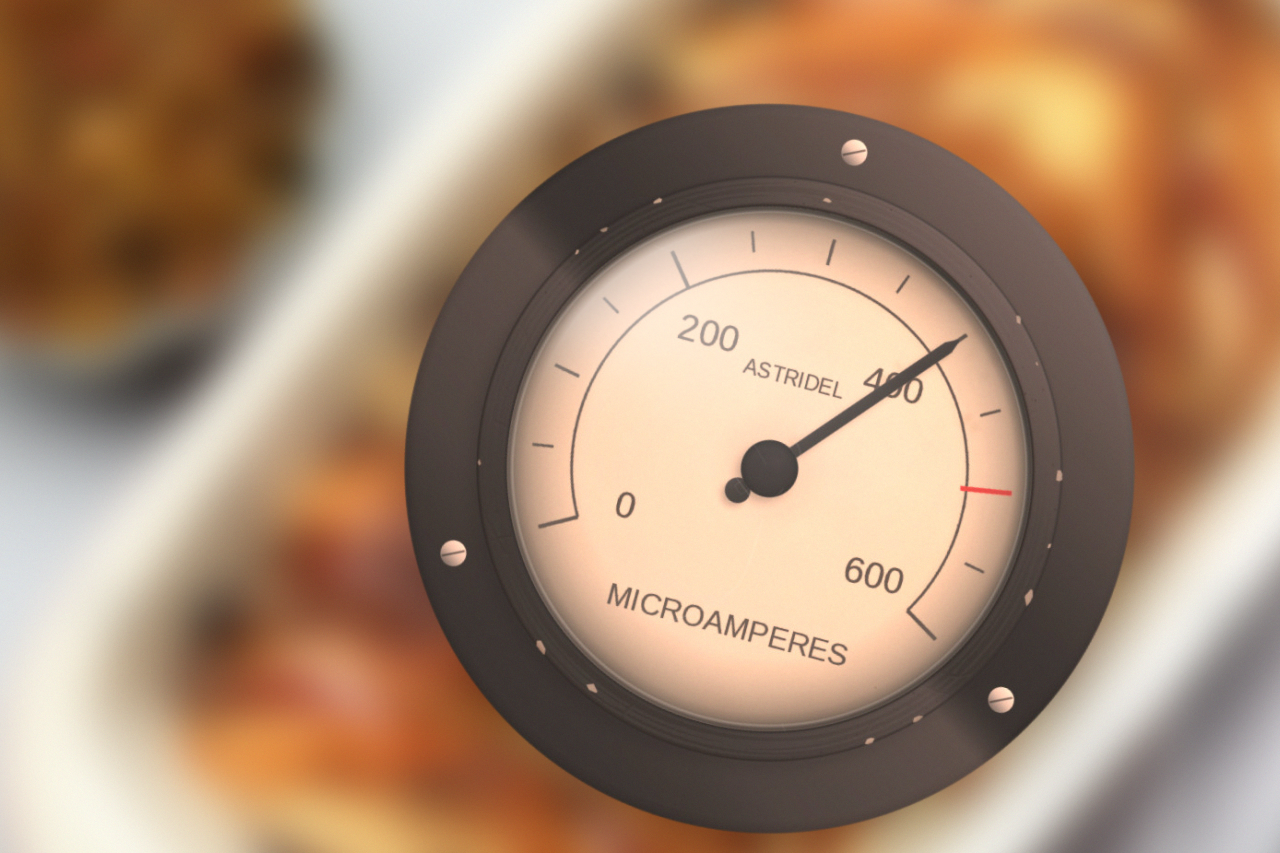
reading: {"value": 400, "unit": "µA"}
